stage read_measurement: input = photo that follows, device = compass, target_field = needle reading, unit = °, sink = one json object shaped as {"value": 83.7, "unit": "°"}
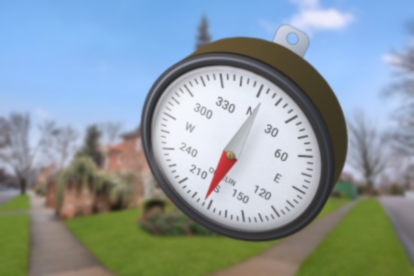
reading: {"value": 185, "unit": "°"}
